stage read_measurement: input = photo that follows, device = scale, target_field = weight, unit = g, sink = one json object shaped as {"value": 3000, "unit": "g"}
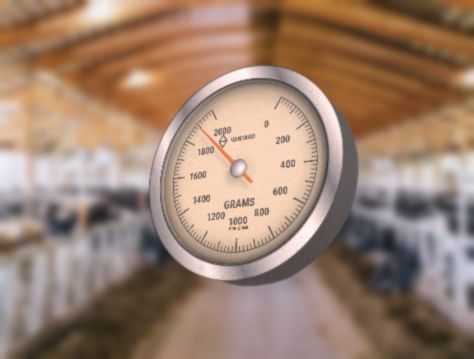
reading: {"value": 1900, "unit": "g"}
